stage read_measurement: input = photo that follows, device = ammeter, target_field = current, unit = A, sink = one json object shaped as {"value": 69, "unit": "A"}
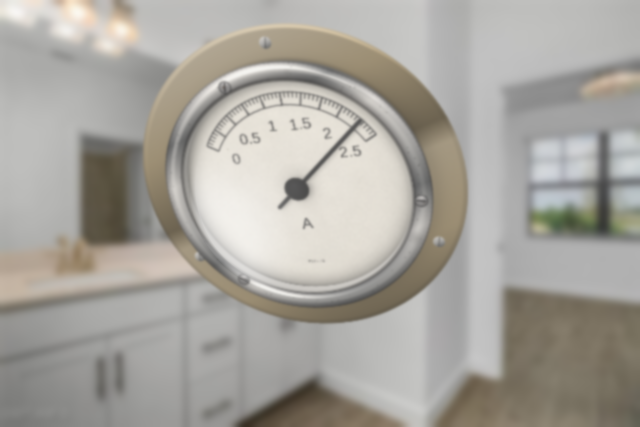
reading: {"value": 2.25, "unit": "A"}
